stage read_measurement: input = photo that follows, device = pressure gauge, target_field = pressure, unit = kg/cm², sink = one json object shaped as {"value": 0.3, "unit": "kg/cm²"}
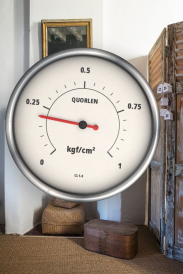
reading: {"value": 0.2, "unit": "kg/cm²"}
